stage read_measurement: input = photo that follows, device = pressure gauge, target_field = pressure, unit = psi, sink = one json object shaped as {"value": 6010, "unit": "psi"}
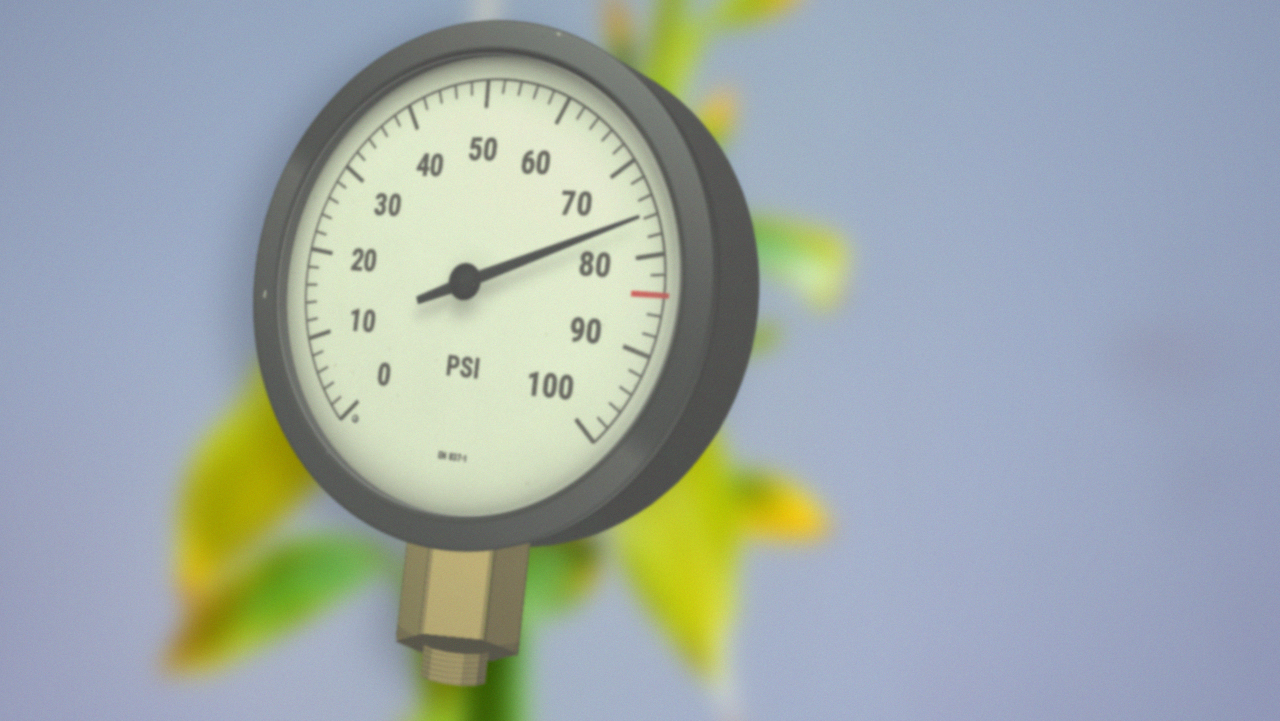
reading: {"value": 76, "unit": "psi"}
